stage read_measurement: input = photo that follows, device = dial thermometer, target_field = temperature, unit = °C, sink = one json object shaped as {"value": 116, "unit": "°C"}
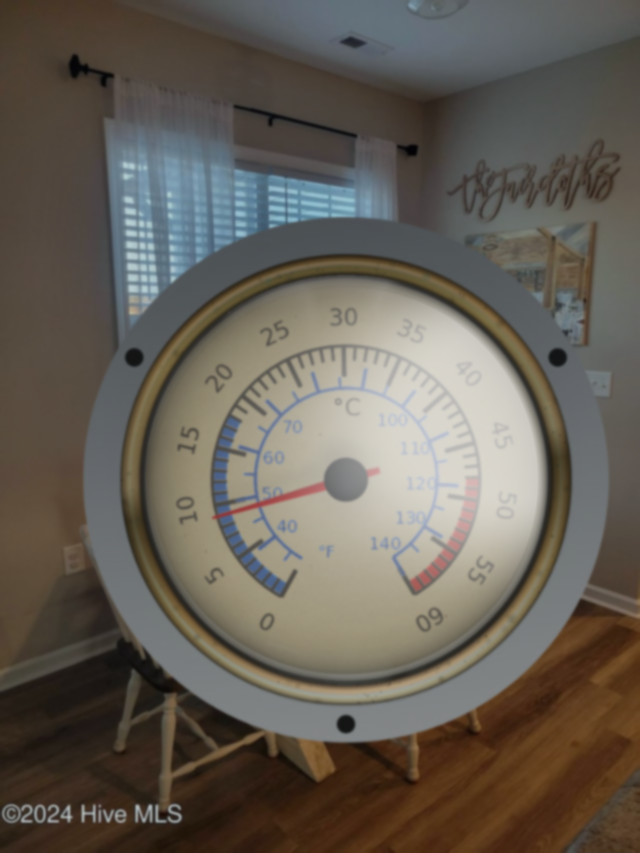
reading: {"value": 9, "unit": "°C"}
